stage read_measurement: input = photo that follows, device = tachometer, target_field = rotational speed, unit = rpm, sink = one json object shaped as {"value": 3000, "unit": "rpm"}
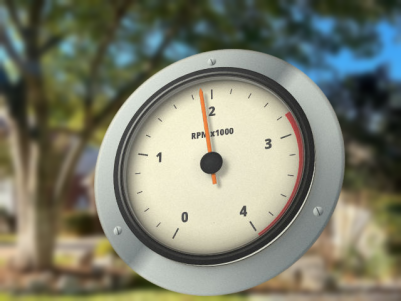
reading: {"value": 1900, "unit": "rpm"}
